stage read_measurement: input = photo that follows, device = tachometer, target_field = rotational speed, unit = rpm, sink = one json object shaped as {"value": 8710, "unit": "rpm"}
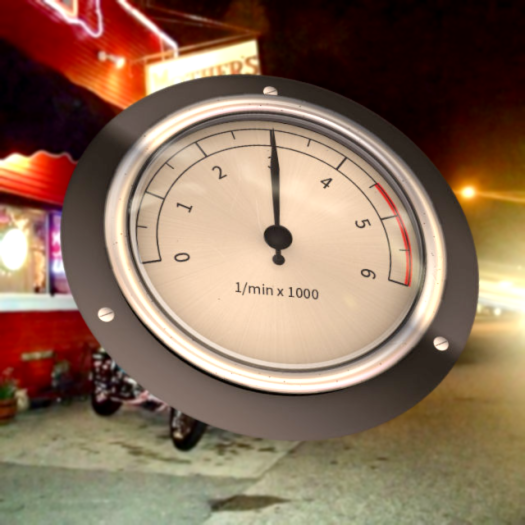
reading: {"value": 3000, "unit": "rpm"}
